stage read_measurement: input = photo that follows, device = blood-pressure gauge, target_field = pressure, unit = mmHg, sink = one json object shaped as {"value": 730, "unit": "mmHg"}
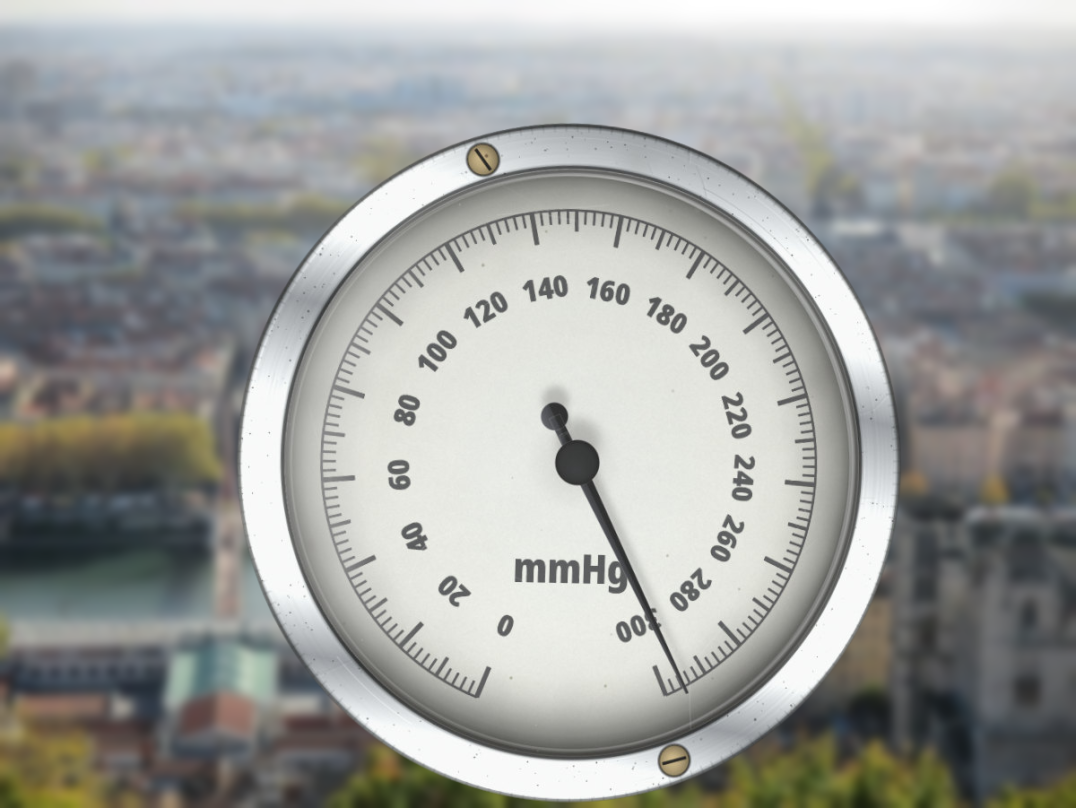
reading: {"value": 296, "unit": "mmHg"}
